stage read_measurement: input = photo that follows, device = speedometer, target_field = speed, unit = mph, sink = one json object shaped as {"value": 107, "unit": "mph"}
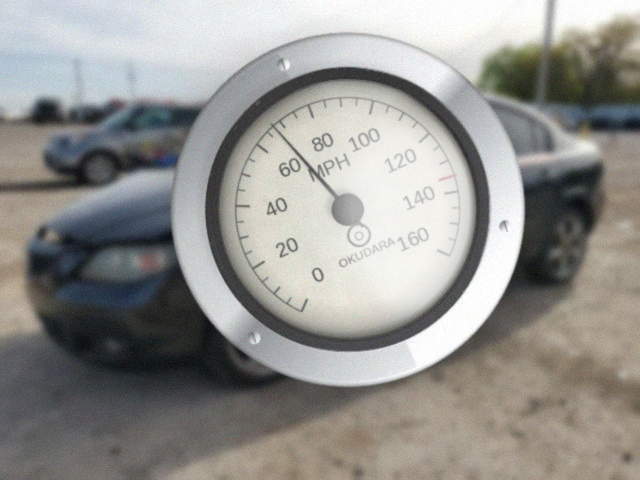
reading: {"value": 67.5, "unit": "mph"}
